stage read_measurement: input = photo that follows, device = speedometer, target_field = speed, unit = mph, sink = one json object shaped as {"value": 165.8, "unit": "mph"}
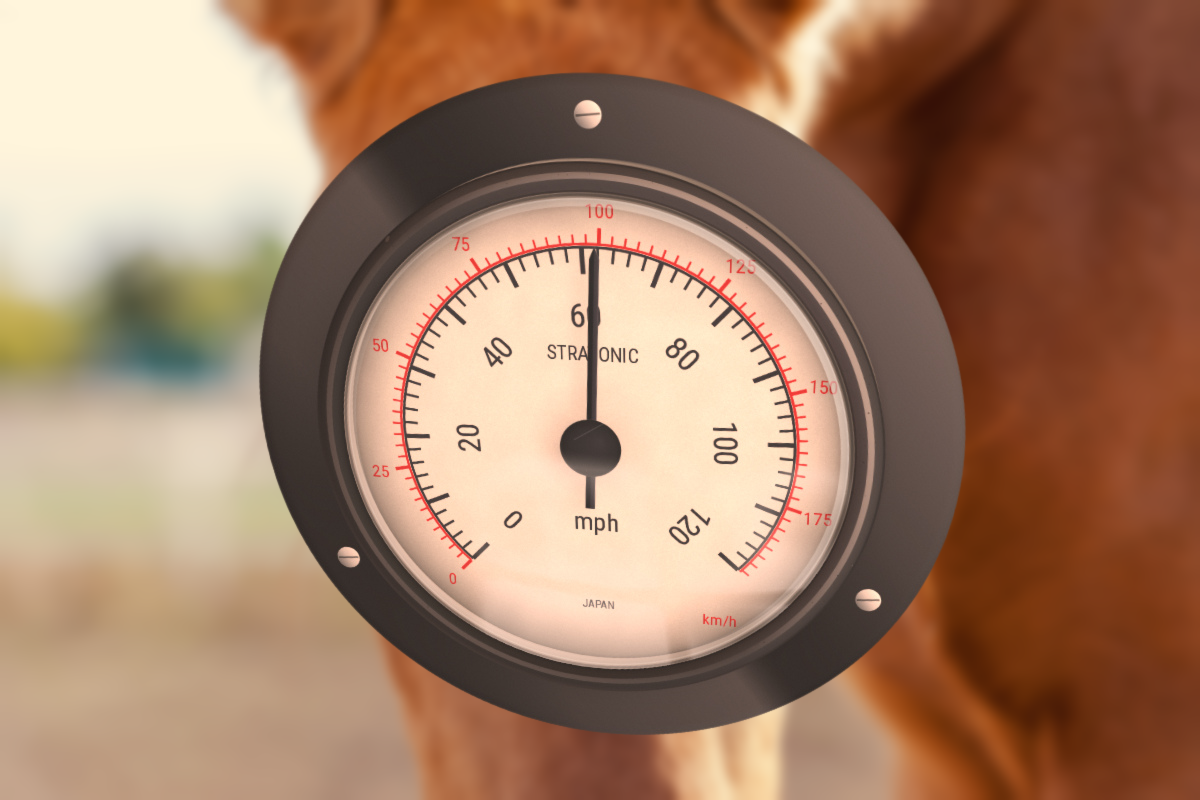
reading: {"value": 62, "unit": "mph"}
